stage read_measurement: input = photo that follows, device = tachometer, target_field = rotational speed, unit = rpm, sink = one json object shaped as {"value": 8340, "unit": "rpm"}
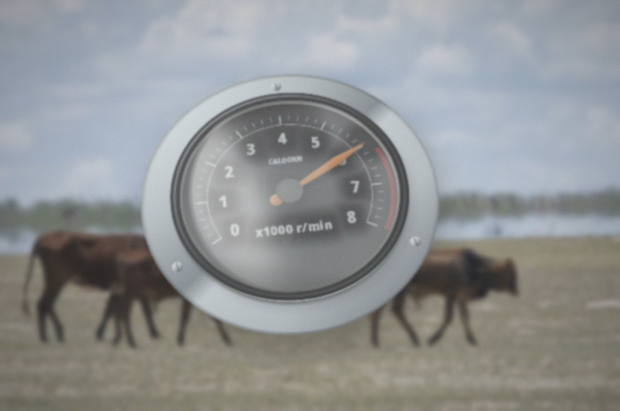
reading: {"value": 6000, "unit": "rpm"}
